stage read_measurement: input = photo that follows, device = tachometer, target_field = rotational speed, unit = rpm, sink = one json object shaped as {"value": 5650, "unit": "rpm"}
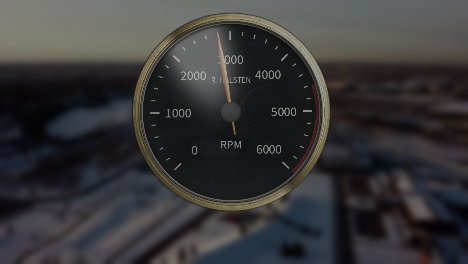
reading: {"value": 2800, "unit": "rpm"}
